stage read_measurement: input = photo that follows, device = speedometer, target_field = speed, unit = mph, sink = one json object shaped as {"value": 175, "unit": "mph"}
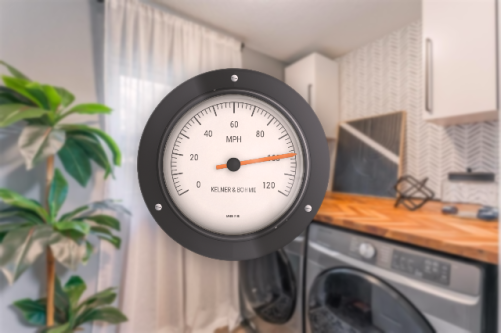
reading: {"value": 100, "unit": "mph"}
